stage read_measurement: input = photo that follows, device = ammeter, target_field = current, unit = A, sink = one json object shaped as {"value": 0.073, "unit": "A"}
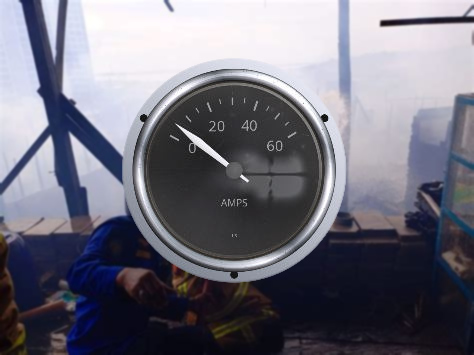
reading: {"value": 5, "unit": "A"}
